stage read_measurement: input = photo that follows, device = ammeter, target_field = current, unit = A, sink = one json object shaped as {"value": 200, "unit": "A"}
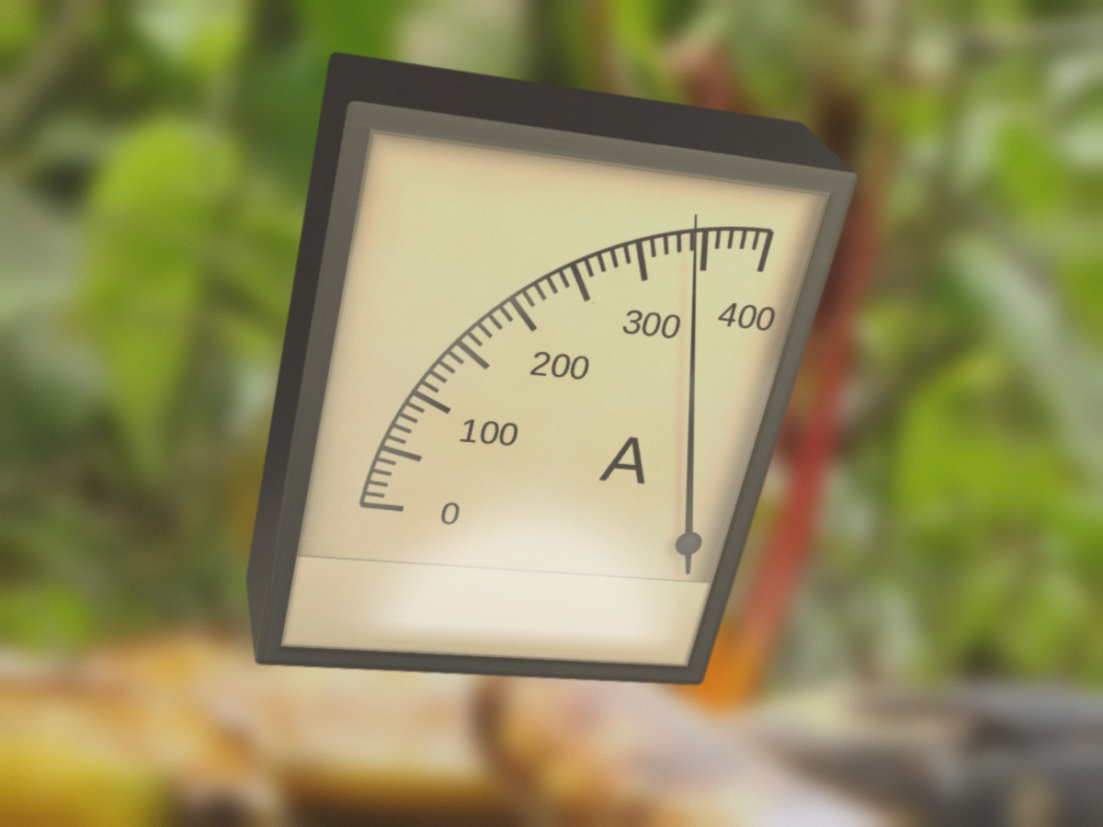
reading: {"value": 340, "unit": "A"}
